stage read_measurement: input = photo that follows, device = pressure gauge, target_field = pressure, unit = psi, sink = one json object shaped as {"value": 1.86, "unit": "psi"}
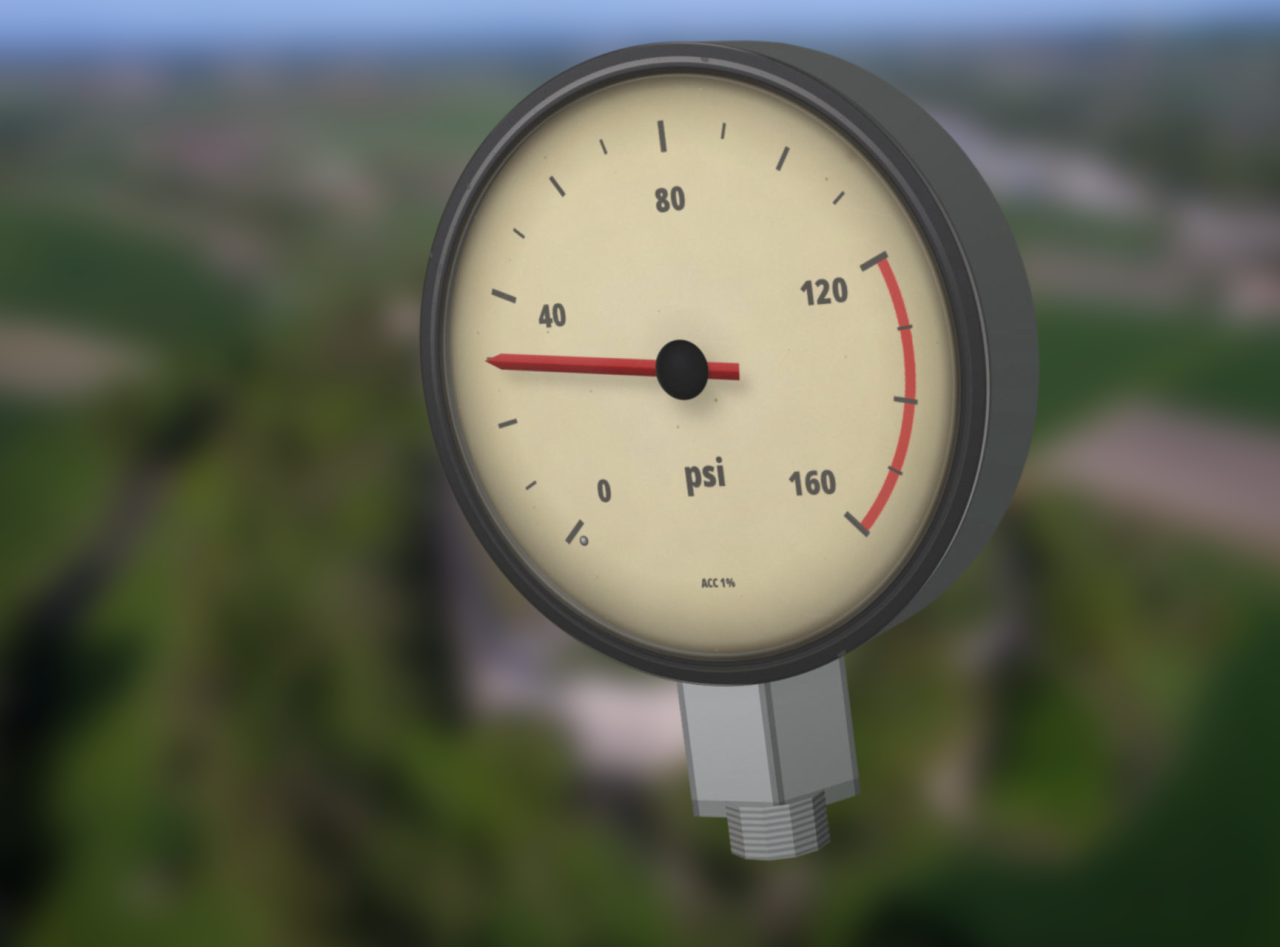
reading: {"value": 30, "unit": "psi"}
